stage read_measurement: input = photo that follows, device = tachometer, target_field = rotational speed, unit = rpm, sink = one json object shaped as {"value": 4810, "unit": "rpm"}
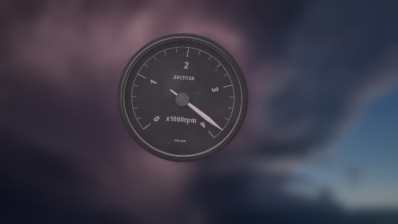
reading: {"value": 3800, "unit": "rpm"}
